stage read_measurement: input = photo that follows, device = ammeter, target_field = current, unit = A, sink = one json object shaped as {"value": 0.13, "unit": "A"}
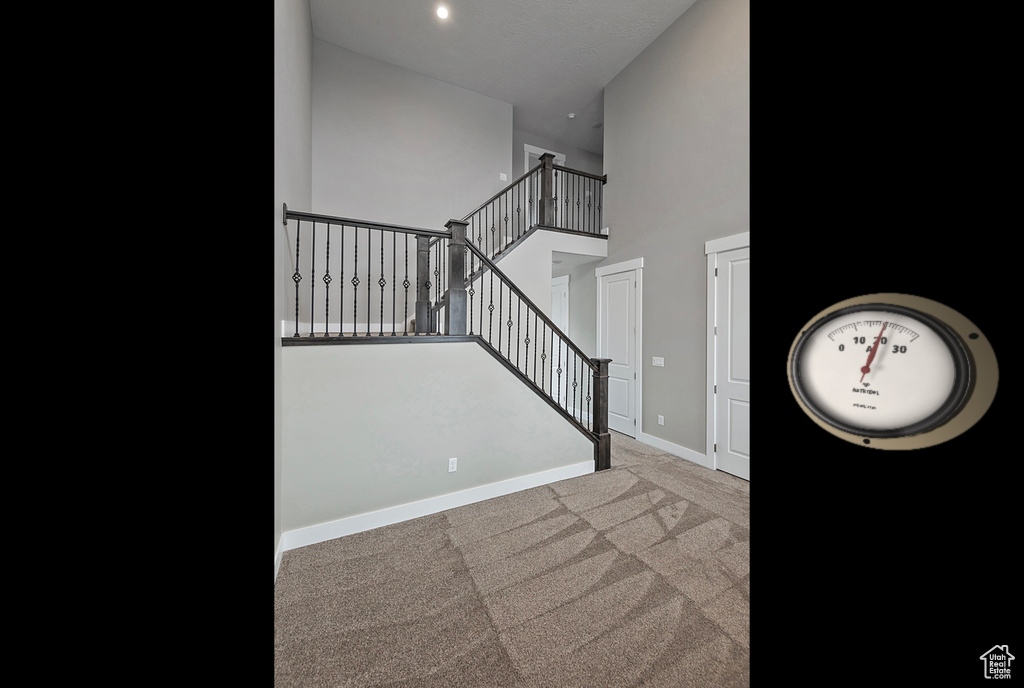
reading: {"value": 20, "unit": "A"}
